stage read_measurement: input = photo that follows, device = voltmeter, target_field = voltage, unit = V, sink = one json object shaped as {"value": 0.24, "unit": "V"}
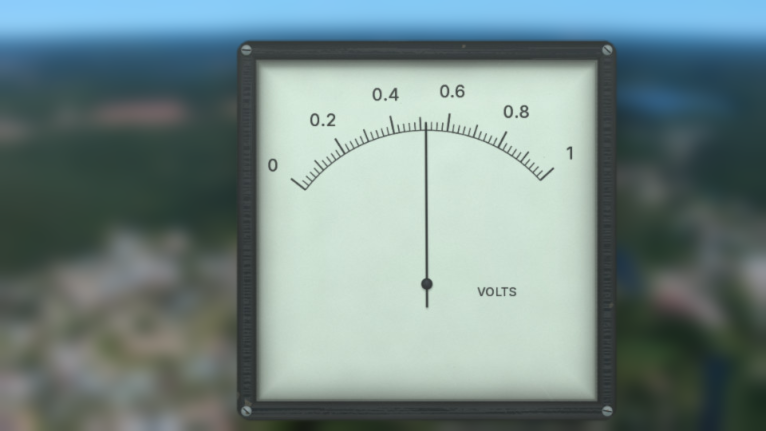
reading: {"value": 0.52, "unit": "V"}
